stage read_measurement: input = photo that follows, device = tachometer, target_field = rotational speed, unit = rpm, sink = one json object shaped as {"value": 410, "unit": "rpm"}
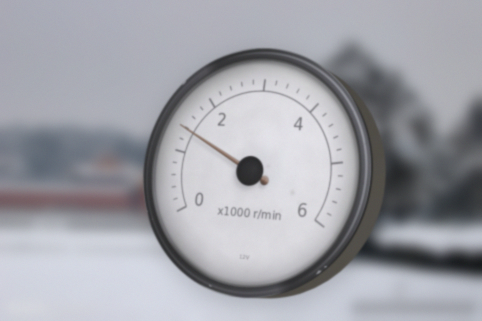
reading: {"value": 1400, "unit": "rpm"}
